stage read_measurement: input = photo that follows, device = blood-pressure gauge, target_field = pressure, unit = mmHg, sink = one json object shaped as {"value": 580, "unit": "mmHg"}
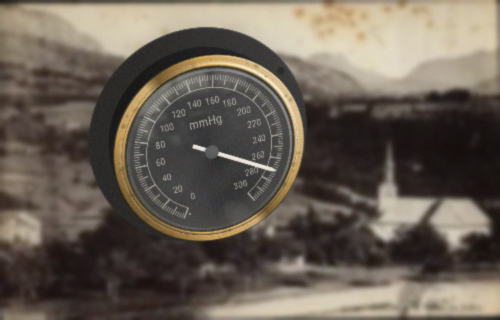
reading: {"value": 270, "unit": "mmHg"}
